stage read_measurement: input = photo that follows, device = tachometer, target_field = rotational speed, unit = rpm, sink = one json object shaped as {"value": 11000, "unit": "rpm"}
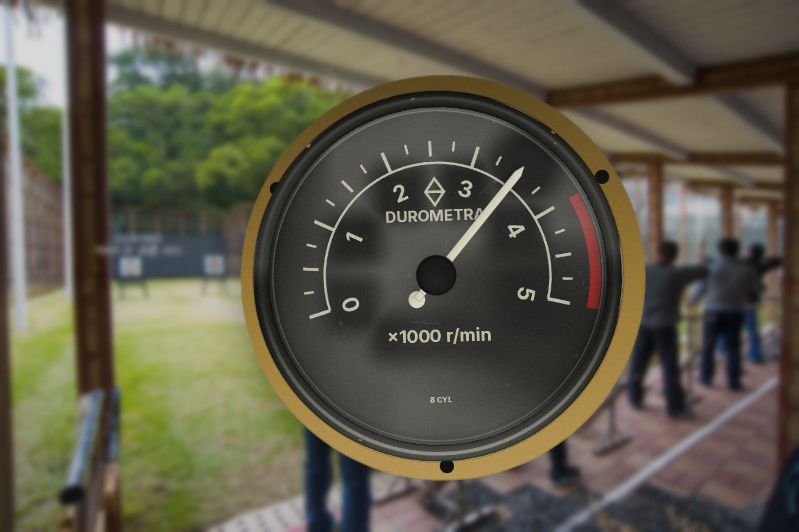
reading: {"value": 3500, "unit": "rpm"}
